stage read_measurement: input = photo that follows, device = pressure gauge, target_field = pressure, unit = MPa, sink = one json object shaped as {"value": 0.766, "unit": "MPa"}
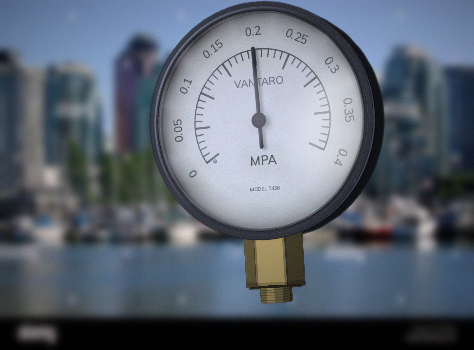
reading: {"value": 0.2, "unit": "MPa"}
